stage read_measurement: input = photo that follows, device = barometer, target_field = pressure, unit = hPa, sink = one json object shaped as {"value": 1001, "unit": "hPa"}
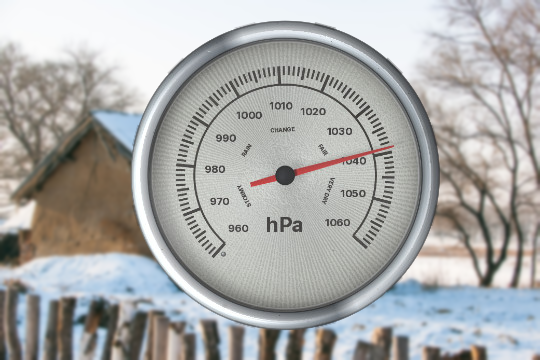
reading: {"value": 1039, "unit": "hPa"}
